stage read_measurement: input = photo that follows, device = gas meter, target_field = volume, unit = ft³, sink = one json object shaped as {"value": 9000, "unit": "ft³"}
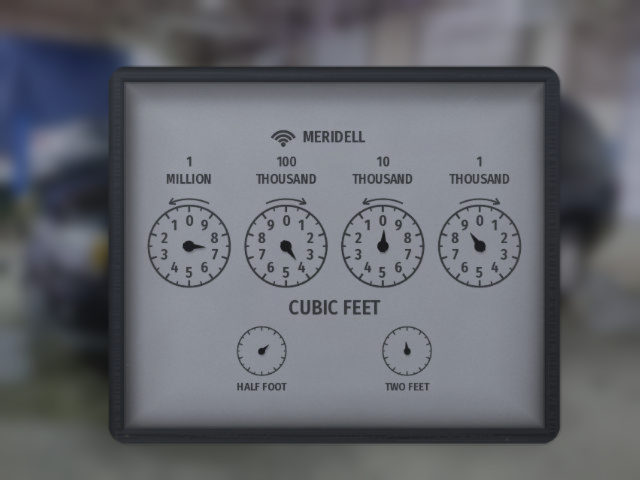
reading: {"value": 739900, "unit": "ft³"}
